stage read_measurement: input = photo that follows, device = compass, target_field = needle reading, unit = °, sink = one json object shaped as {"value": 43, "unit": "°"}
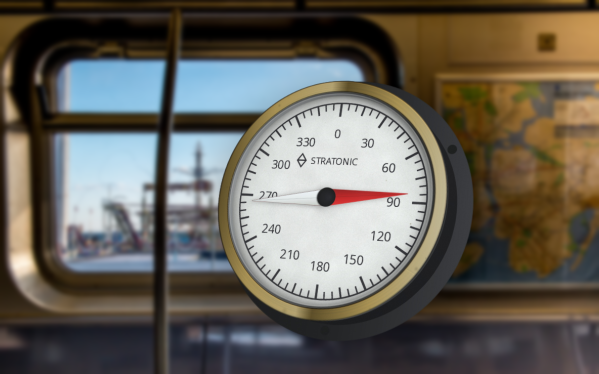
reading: {"value": 85, "unit": "°"}
